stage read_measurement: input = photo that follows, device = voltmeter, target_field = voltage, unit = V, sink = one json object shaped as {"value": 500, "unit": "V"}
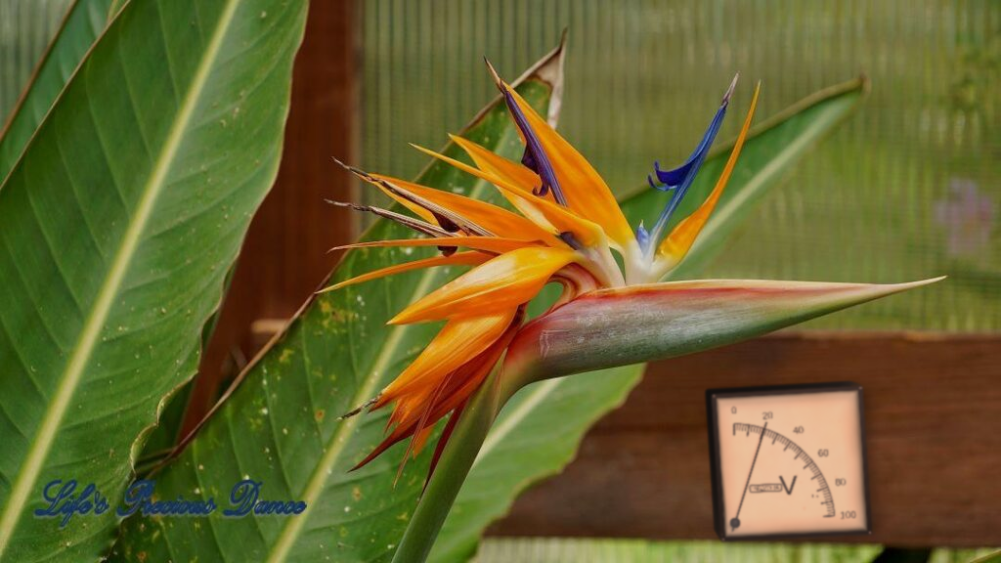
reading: {"value": 20, "unit": "V"}
